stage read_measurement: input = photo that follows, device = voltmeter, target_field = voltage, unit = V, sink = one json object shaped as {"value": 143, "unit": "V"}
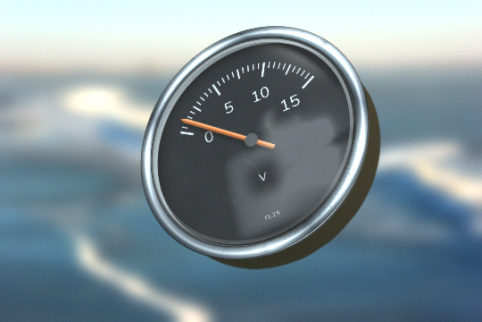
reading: {"value": 1, "unit": "V"}
